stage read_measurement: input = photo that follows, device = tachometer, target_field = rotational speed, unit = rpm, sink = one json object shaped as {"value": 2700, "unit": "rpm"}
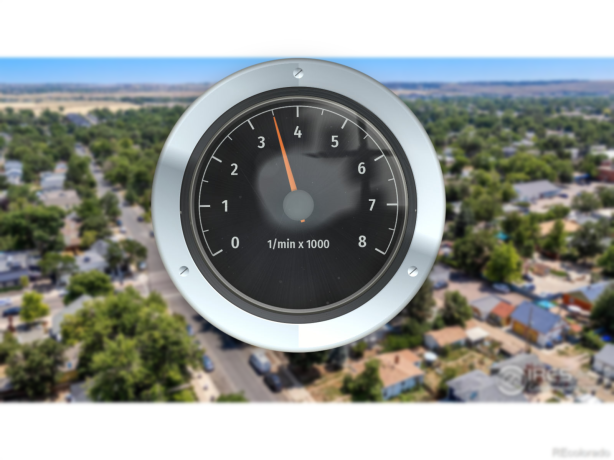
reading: {"value": 3500, "unit": "rpm"}
